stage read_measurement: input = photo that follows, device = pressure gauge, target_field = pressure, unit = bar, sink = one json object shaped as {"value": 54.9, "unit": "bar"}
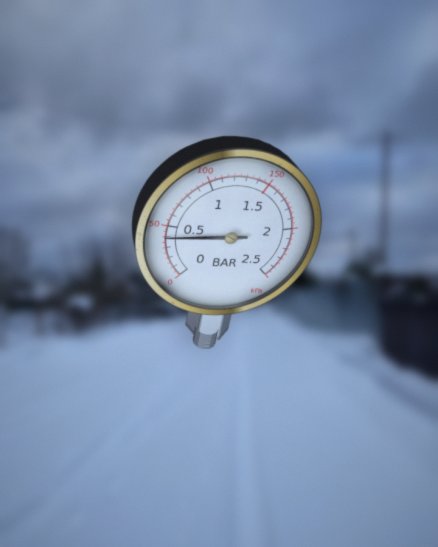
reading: {"value": 0.4, "unit": "bar"}
